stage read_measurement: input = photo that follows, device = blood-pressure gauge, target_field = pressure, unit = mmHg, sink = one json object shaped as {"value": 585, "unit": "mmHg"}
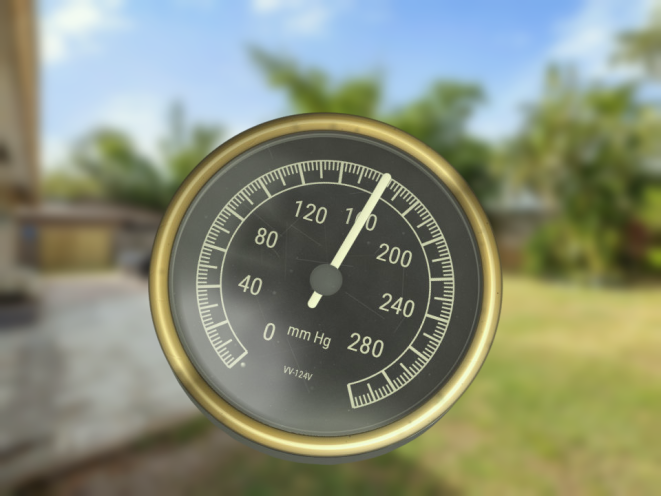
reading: {"value": 162, "unit": "mmHg"}
